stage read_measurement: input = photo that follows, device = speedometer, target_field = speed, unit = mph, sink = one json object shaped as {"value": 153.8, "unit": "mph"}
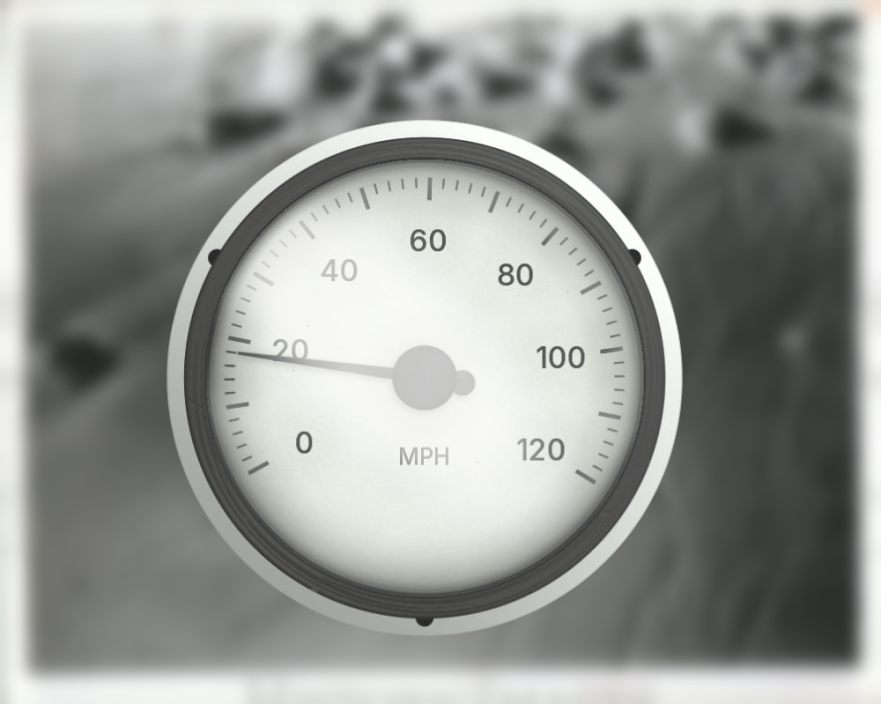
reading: {"value": 18, "unit": "mph"}
